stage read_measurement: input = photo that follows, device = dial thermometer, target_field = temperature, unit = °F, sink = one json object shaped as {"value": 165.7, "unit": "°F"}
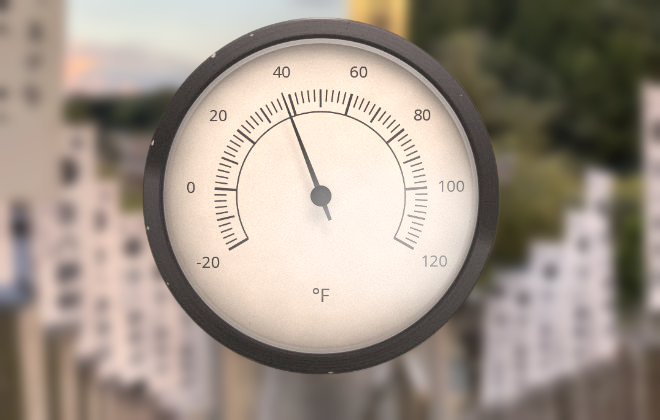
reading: {"value": 38, "unit": "°F"}
